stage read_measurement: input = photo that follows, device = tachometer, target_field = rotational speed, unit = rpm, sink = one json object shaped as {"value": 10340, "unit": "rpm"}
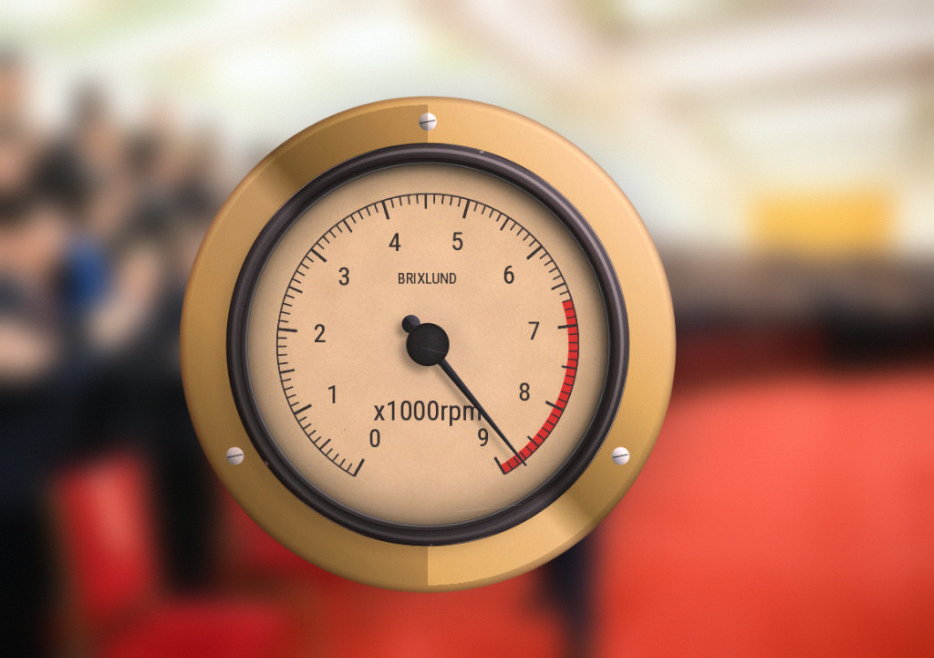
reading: {"value": 8750, "unit": "rpm"}
